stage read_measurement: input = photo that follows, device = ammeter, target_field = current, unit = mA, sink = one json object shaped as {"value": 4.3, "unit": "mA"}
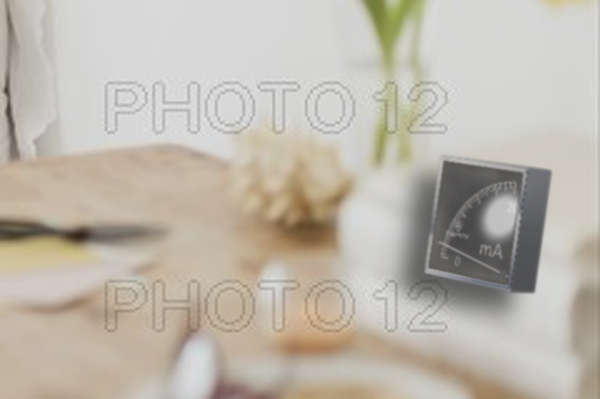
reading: {"value": 2, "unit": "mA"}
